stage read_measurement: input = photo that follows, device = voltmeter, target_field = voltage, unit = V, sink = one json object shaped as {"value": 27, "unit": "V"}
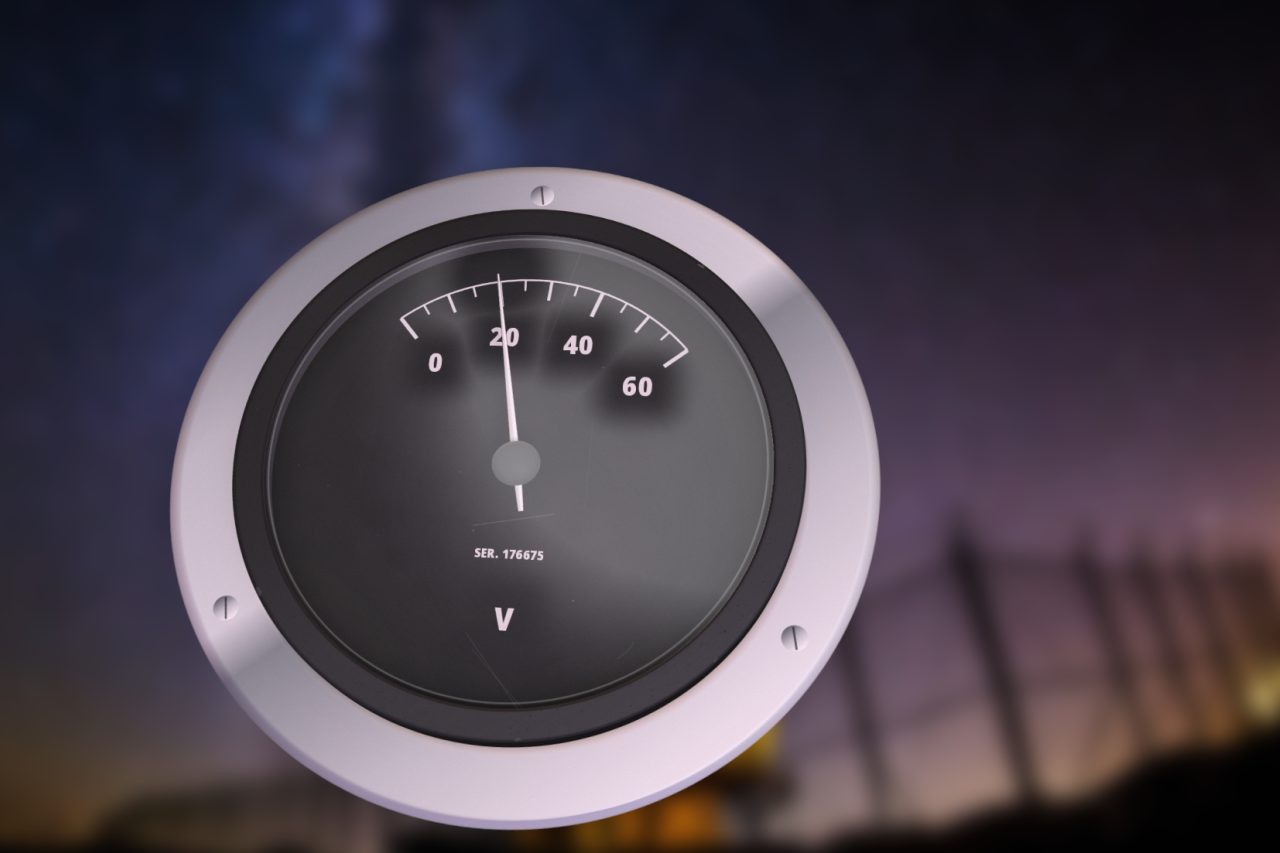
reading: {"value": 20, "unit": "V"}
